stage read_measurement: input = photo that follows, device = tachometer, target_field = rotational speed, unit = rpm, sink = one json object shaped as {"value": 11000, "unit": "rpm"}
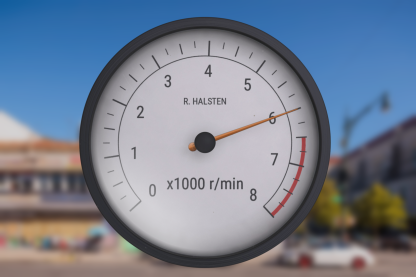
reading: {"value": 6000, "unit": "rpm"}
